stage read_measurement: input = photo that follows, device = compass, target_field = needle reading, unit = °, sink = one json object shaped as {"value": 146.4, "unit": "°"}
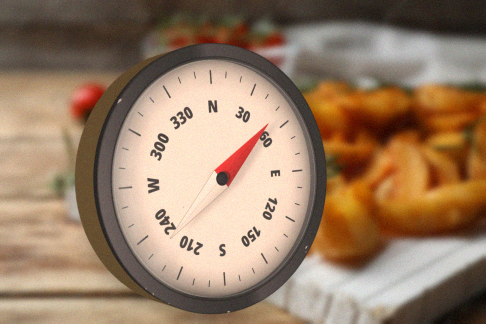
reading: {"value": 50, "unit": "°"}
